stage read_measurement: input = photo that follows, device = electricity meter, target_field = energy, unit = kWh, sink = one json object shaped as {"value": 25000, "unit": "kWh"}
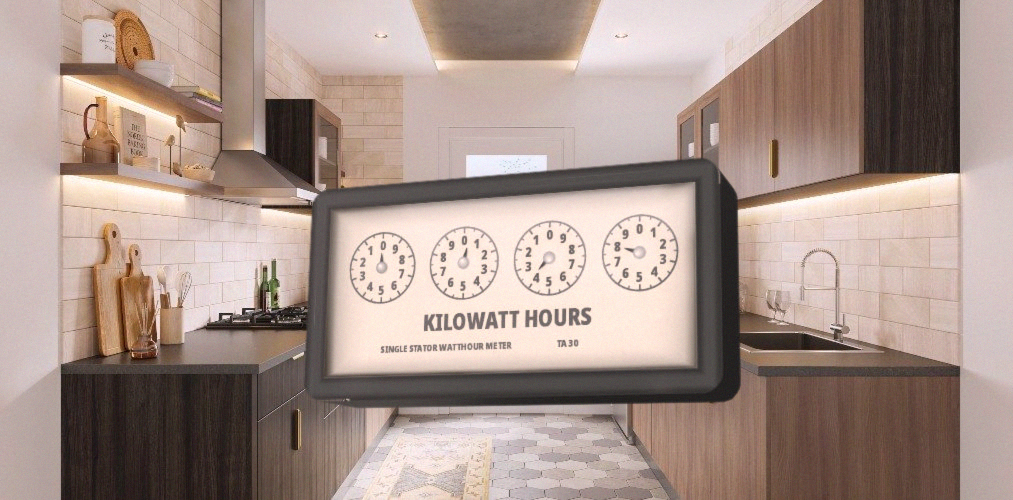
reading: {"value": 38, "unit": "kWh"}
